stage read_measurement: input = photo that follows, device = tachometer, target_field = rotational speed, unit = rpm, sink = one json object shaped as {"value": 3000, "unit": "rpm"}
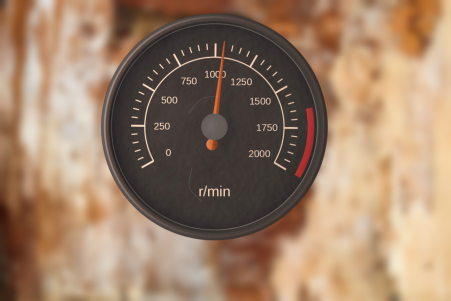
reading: {"value": 1050, "unit": "rpm"}
